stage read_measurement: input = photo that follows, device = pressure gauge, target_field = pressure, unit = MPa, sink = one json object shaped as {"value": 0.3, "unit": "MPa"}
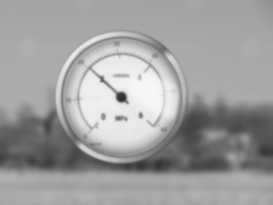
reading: {"value": 2, "unit": "MPa"}
